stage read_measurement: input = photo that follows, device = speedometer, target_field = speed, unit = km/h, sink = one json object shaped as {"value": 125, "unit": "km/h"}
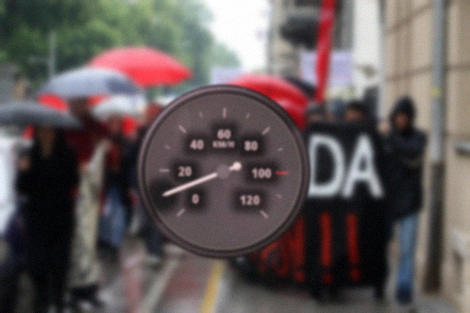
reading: {"value": 10, "unit": "km/h"}
